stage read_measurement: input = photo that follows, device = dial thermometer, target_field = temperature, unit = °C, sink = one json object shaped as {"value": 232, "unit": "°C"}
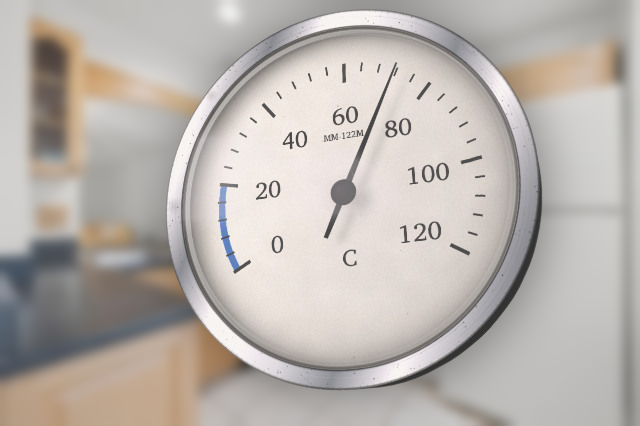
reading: {"value": 72, "unit": "°C"}
